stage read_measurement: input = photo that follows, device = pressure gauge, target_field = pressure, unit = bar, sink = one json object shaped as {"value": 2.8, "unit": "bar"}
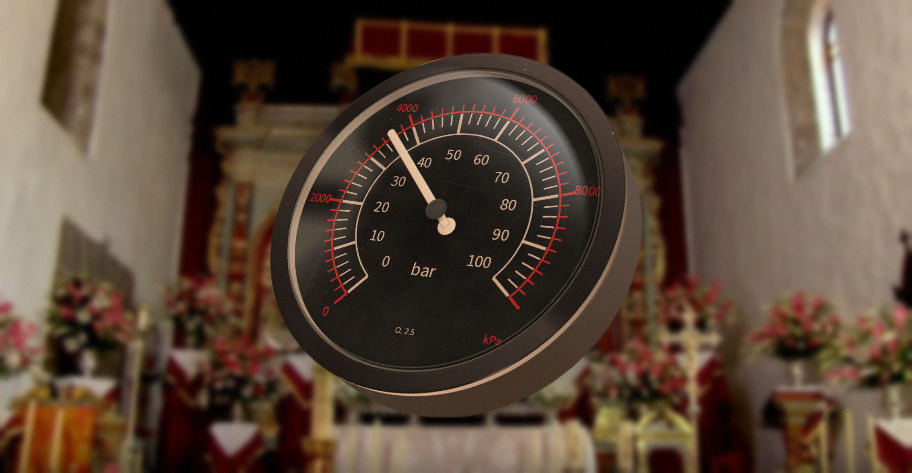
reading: {"value": 36, "unit": "bar"}
